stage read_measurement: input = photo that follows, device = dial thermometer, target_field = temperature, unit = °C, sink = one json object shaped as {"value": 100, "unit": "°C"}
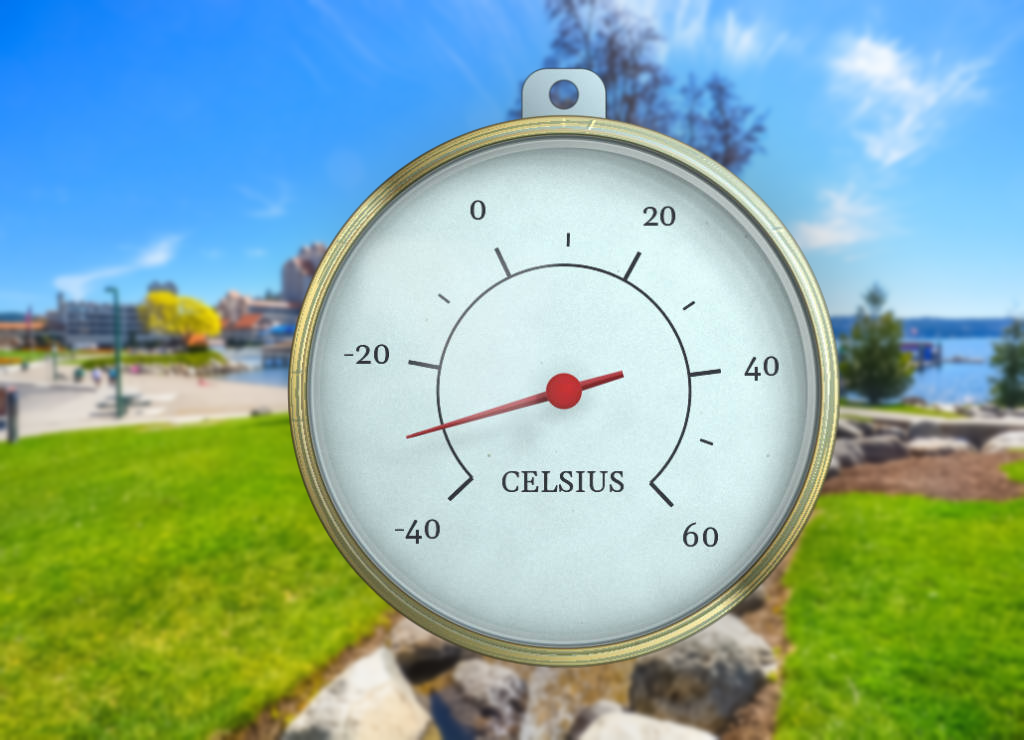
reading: {"value": -30, "unit": "°C"}
